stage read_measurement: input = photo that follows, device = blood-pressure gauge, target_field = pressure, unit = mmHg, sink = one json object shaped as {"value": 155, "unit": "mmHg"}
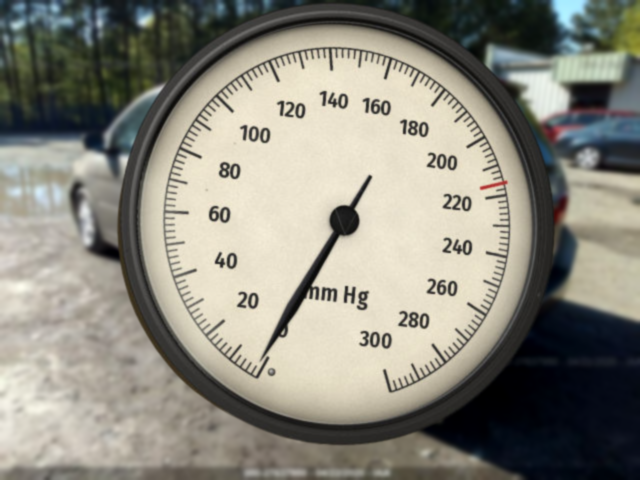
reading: {"value": 2, "unit": "mmHg"}
